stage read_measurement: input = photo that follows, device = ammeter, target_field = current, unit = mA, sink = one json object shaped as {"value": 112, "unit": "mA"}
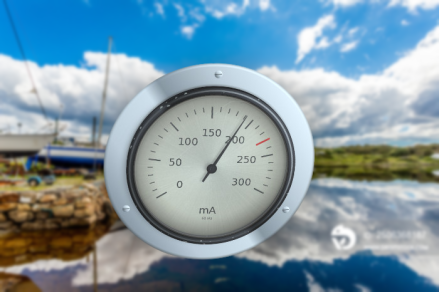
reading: {"value": 190, "unit": "mA"}
